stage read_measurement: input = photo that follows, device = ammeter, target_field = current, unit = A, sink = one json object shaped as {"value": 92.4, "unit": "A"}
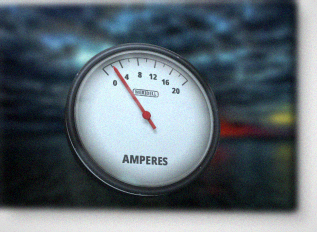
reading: {"value": 2, "unit": "A"}
